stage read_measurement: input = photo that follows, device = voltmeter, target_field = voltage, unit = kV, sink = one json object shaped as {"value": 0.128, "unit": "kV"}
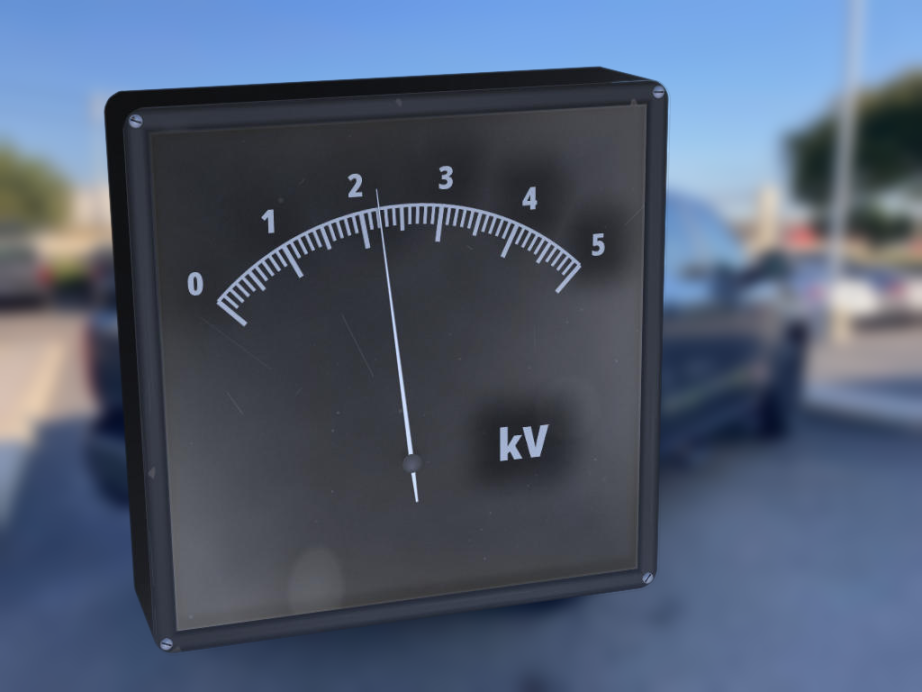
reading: {"value": 2.2, "unit": "kV"}
